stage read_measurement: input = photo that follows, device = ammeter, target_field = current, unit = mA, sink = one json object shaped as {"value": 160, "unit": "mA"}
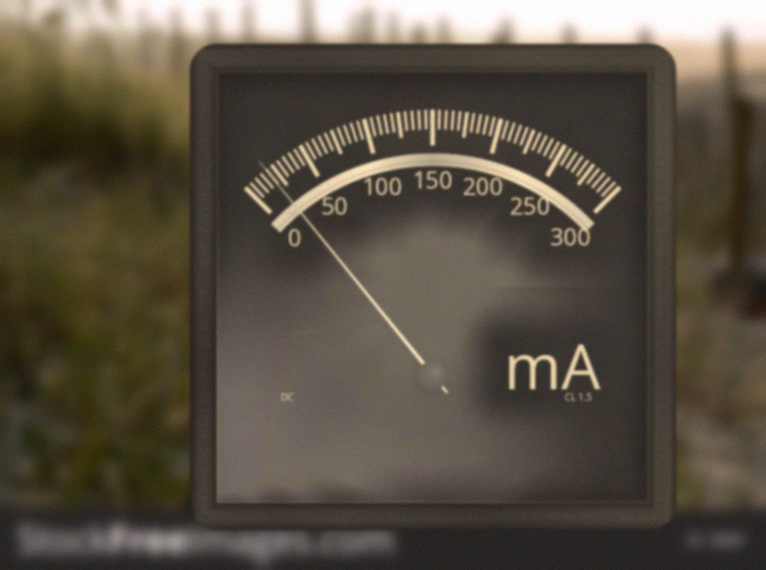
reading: {"value": 20, "unit": "mA"}
